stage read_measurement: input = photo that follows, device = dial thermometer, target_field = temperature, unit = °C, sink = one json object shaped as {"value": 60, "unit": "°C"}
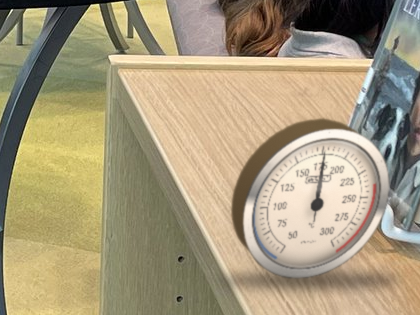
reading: {"value": 175, "unit": "°C"}
